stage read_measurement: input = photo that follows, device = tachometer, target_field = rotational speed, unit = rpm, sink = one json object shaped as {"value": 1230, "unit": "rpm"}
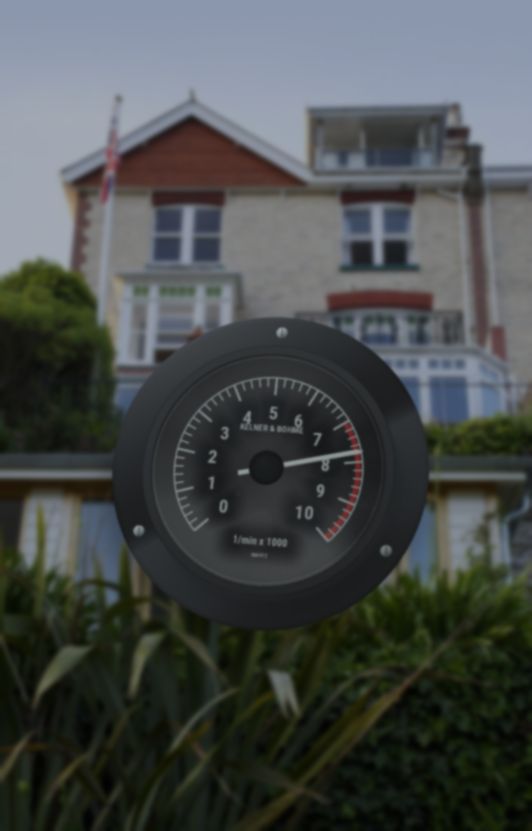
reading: {"value": 7800, "unit": "rpm"}
